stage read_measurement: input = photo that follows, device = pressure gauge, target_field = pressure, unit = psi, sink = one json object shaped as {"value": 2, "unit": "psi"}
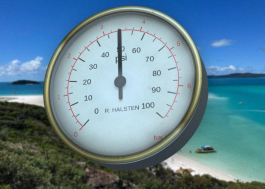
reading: {"value": 50, "unit": "psi"}
